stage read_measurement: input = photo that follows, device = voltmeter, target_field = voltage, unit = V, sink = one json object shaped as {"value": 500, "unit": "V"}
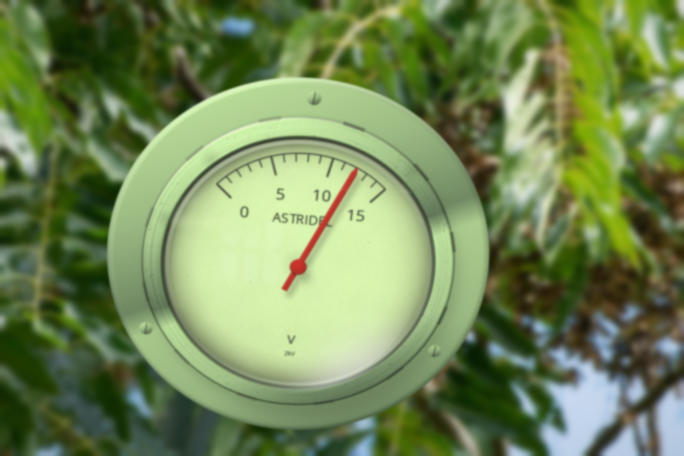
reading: {"value": 12, "unit": "V"}
